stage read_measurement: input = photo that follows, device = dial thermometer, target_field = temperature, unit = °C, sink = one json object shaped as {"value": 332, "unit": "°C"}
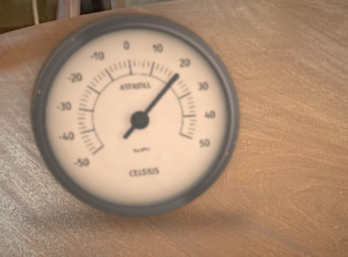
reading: {"value": 20, "unit": "°C"}
